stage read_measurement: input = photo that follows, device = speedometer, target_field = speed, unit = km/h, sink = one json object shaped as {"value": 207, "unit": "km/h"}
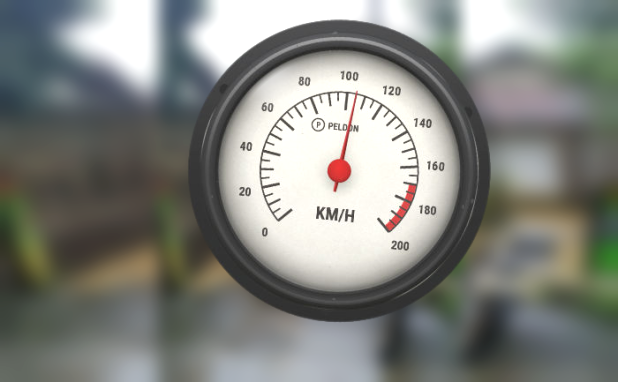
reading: {"value": 105, "unit": "km/h"}
